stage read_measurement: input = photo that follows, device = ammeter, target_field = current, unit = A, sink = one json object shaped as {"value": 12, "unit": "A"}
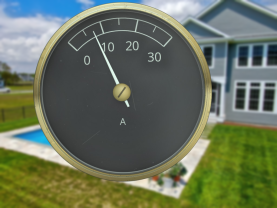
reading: {"value": 7.5, "unit": "A"}
